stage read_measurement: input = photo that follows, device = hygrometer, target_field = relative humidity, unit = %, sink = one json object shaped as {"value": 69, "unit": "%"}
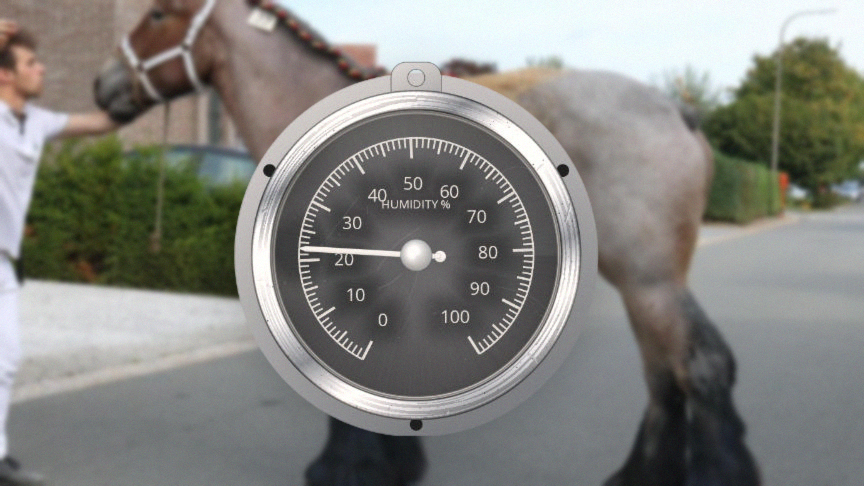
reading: {"value": 22, "unit": "%"}
